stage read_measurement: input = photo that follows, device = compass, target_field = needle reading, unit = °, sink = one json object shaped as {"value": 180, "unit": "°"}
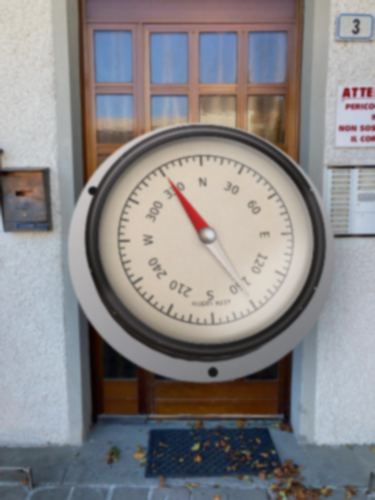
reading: {"value": 330, "unit": "°"}
